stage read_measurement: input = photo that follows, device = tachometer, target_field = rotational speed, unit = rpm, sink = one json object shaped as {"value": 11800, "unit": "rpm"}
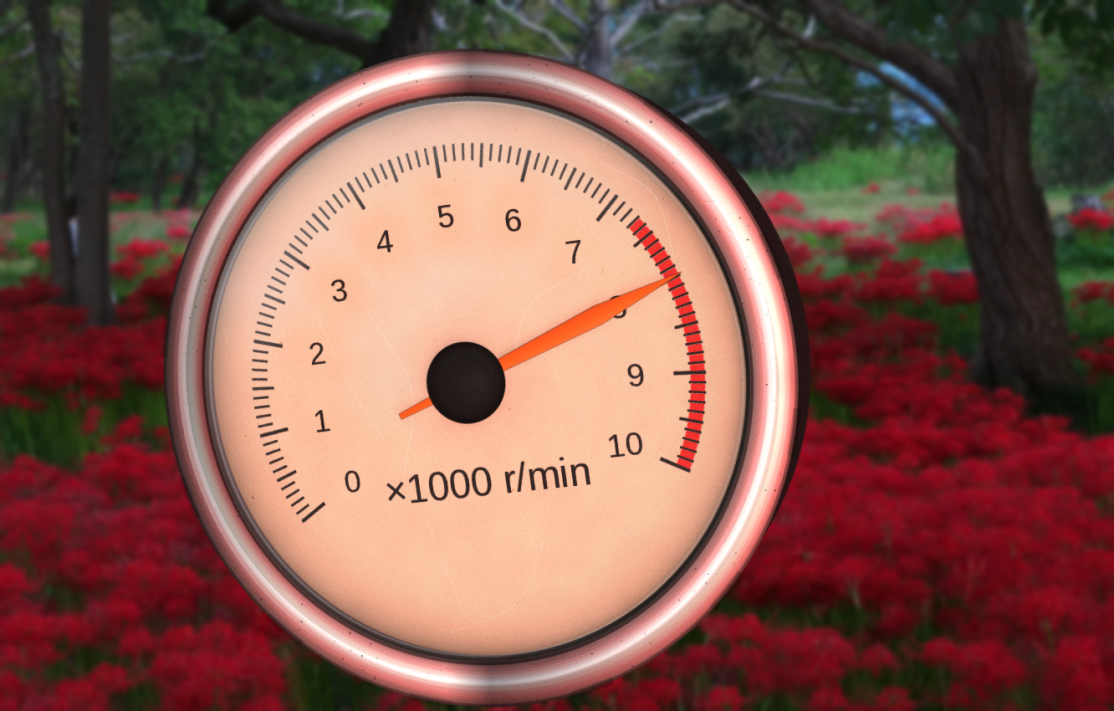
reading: {"value": 8000, "unit": "rpm"}
